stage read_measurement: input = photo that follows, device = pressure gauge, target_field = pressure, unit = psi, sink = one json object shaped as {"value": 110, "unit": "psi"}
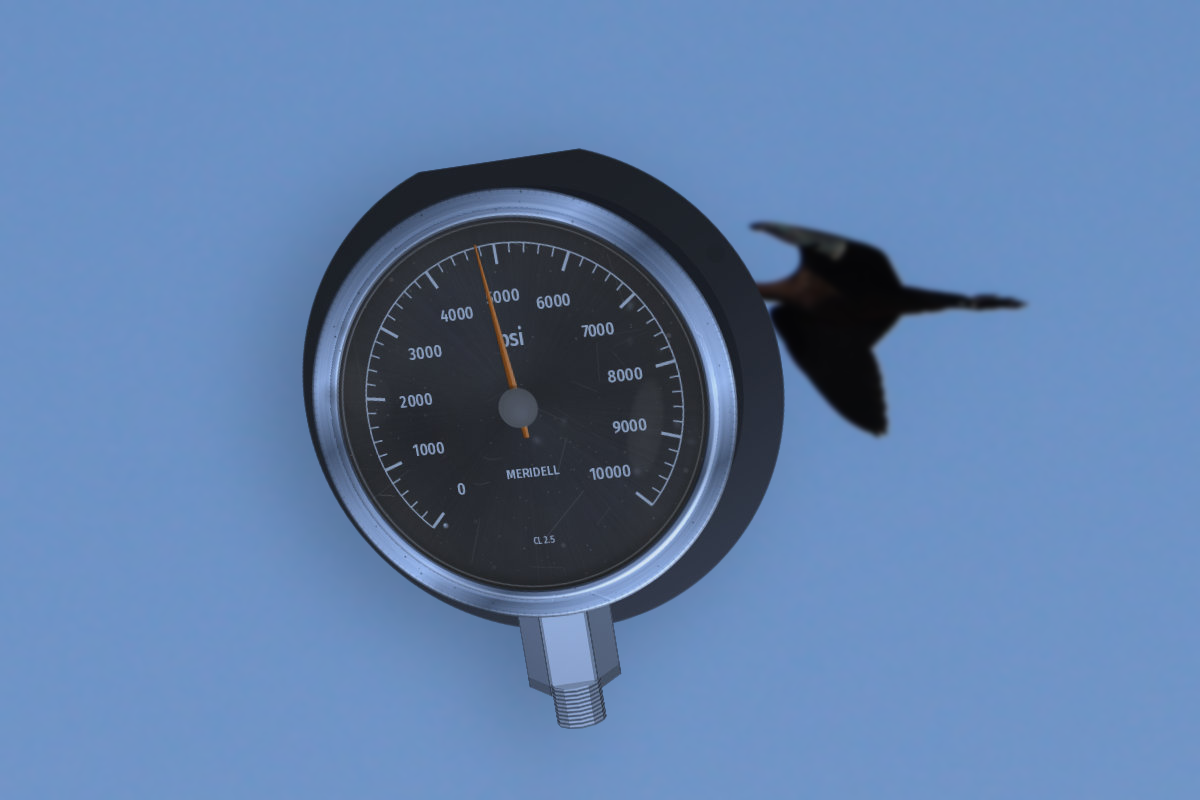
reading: {"value": 4800, "unit": "psi"}
